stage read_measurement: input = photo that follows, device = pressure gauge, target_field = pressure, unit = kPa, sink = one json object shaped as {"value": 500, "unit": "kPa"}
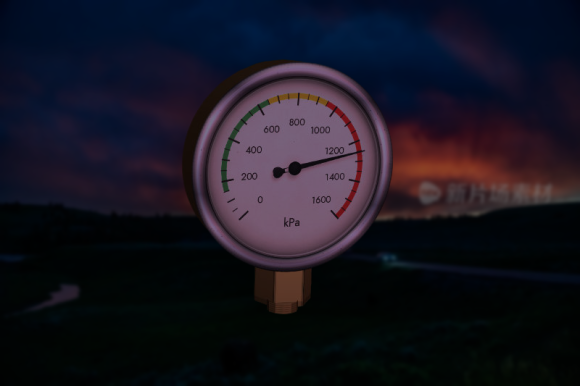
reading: {"value": 1250, "unit": "kPa"}
